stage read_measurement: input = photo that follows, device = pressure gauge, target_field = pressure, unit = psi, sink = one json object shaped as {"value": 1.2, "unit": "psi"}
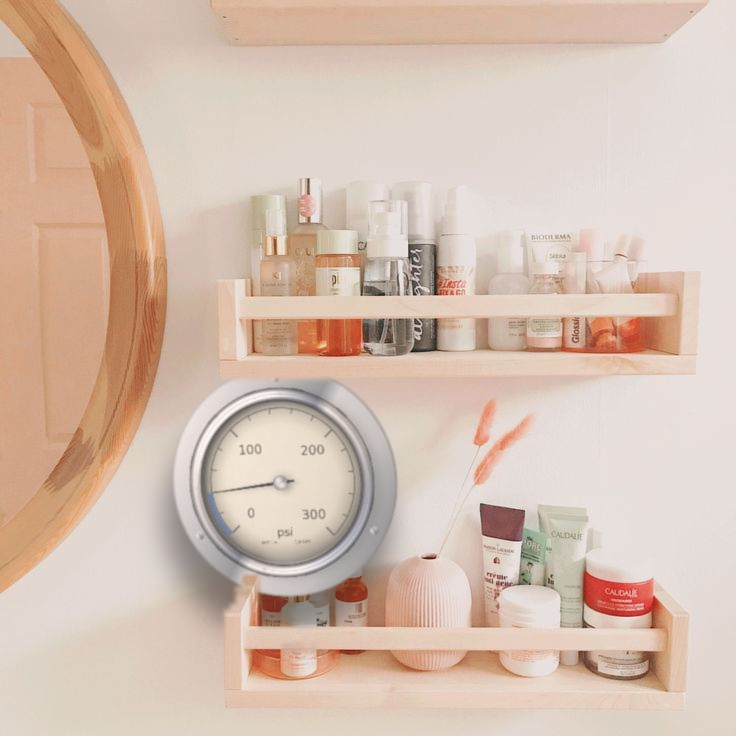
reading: {"value": 40, "unit": "psi"}
